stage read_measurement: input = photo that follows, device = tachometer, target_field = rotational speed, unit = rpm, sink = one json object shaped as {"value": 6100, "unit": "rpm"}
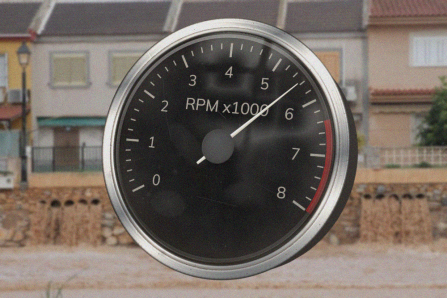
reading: {"value": 5600, "unit": "rpm"}
